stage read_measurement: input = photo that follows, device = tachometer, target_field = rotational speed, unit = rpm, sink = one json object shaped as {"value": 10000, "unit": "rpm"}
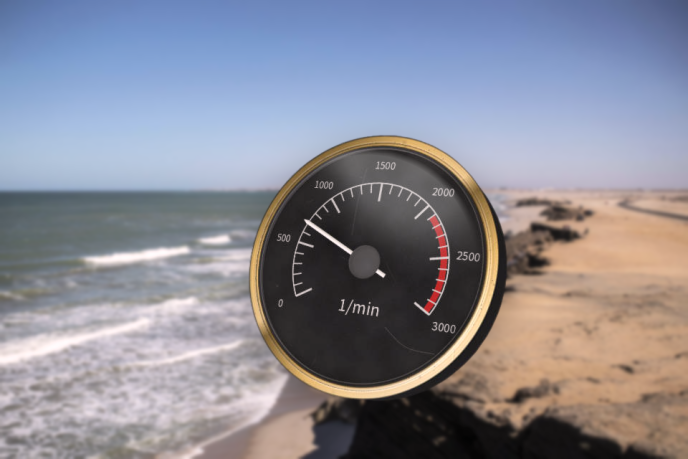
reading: {"value": 700, "unit": "rpm"}
